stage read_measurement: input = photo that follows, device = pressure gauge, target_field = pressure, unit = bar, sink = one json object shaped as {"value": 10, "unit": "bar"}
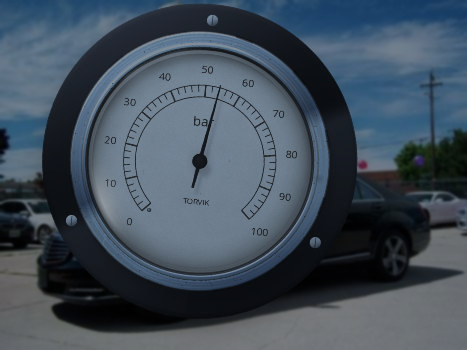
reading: {"value": 54, "unit": "bar"}
